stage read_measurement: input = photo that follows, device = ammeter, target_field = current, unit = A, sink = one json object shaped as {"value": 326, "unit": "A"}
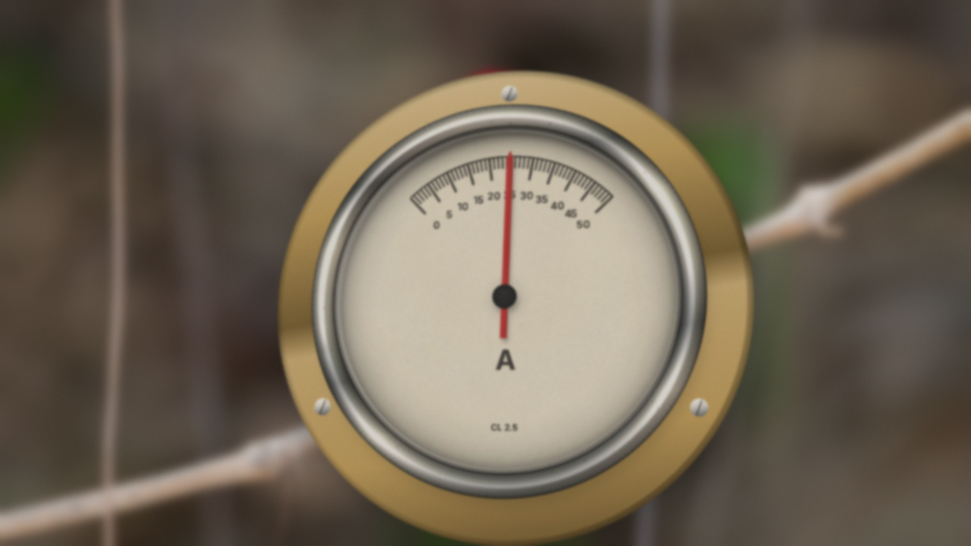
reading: {"value": 25, "unit": "A"}
